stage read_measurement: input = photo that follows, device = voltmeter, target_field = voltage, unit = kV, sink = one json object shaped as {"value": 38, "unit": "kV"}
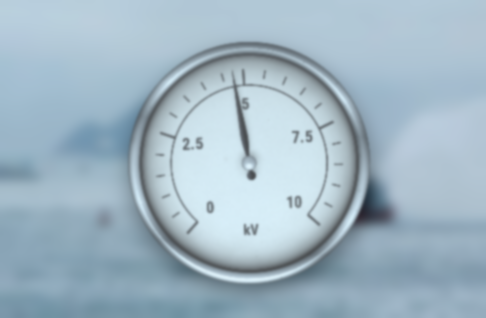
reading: {"value": 4.75, "unit": "kV"}
